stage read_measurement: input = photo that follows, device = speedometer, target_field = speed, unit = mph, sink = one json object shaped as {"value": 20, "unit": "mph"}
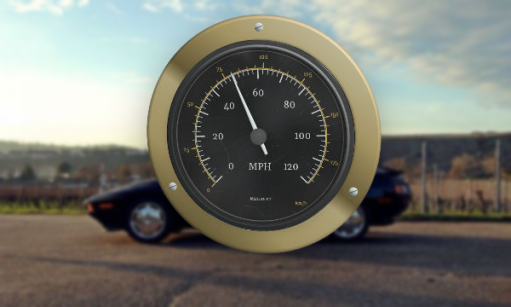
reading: {"value": 50, "unit": "mph"}
